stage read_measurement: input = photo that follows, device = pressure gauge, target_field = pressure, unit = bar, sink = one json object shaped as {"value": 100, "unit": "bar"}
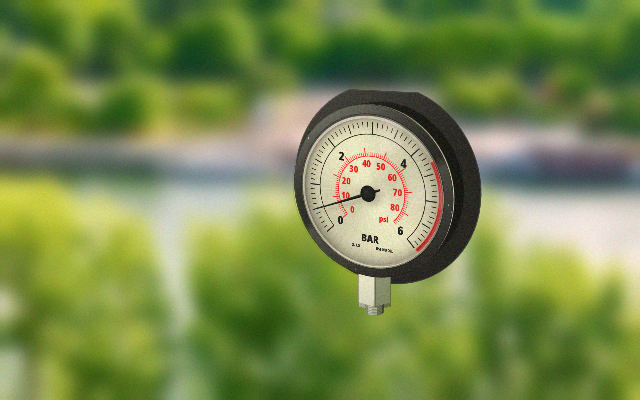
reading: {"value": 0.5, "unit": "bar"}
